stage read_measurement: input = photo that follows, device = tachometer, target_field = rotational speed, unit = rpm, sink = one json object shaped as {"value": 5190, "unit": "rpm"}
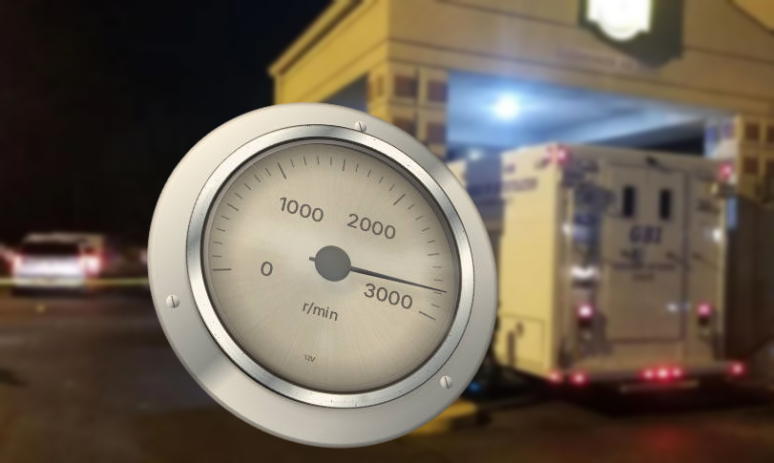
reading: {"value": 2800, "unit": "rpm"}
